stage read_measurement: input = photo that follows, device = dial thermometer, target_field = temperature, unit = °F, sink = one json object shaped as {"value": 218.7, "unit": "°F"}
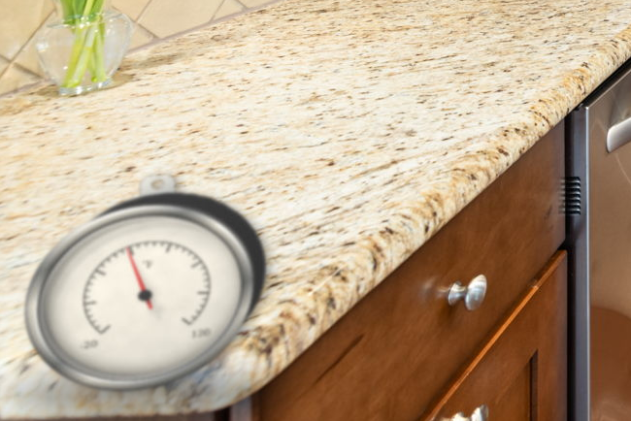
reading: {"value": 40, "unit": "°F"}
